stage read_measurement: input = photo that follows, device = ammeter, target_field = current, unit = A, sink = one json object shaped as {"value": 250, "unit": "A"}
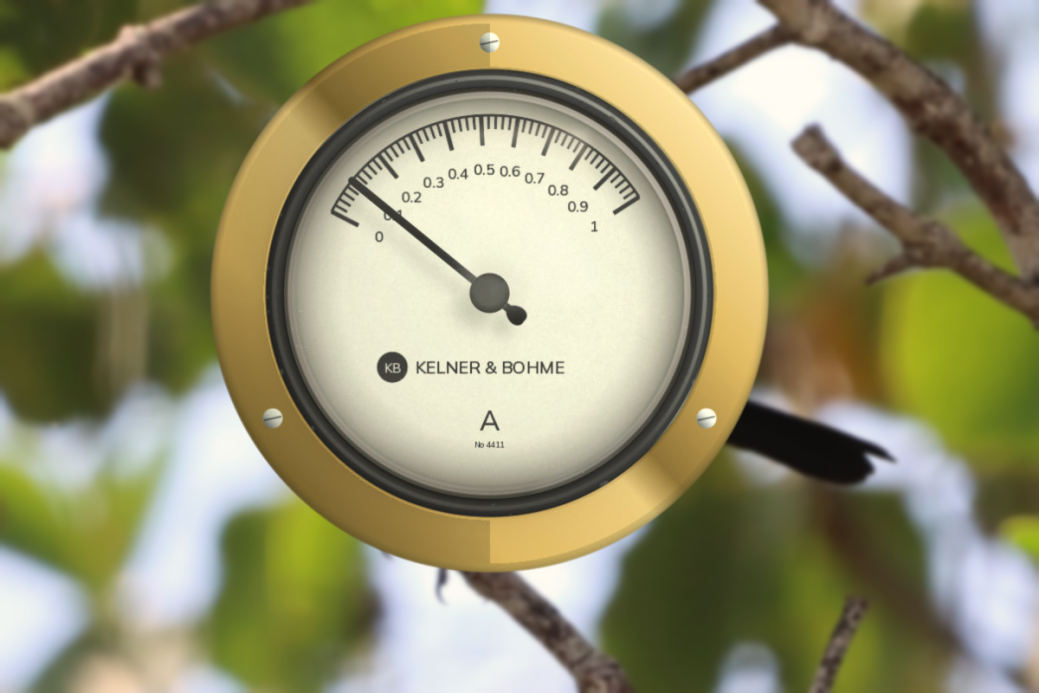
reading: {"value": 0.1, "unit": "A"}
